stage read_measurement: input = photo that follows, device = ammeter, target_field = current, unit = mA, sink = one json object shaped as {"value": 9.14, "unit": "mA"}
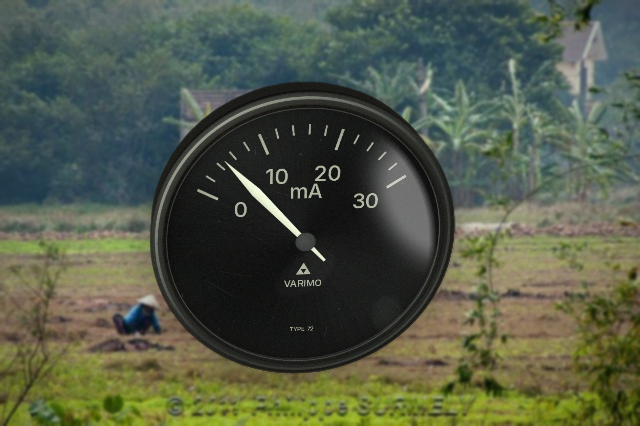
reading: {"value": 5, "unit": "mA"}
